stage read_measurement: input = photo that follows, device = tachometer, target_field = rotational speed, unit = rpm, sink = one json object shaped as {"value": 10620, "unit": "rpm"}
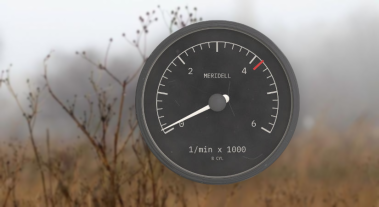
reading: {"value": 100, "unit": "rpm"}
